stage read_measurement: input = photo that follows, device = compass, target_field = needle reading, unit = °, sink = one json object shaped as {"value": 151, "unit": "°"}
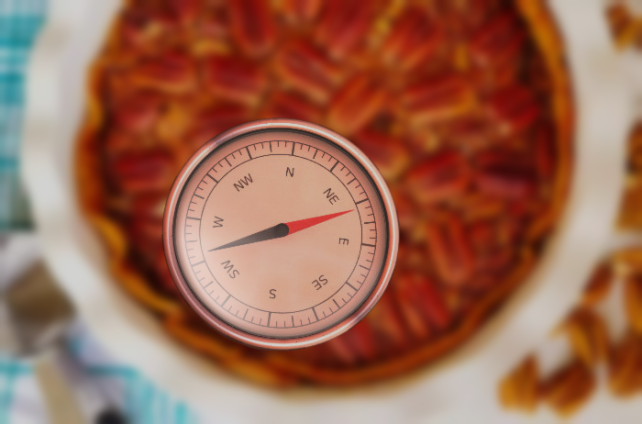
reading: {"value": 65, "unit": "°"}
